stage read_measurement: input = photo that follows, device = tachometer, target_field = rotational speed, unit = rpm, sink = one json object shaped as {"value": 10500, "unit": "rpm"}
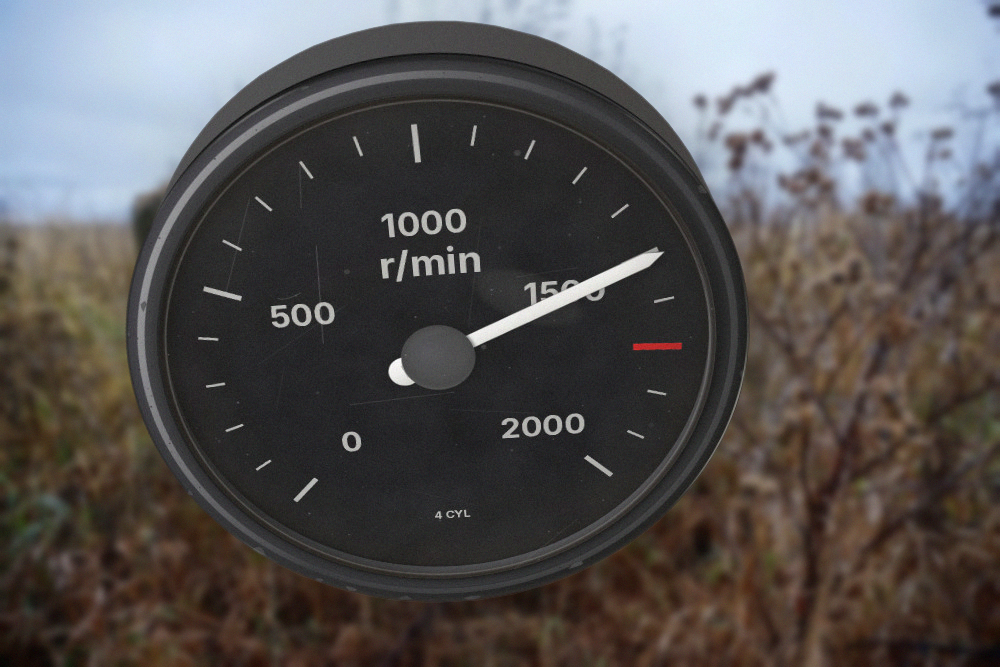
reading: {"value": 1500, "unit": "rpm"}
